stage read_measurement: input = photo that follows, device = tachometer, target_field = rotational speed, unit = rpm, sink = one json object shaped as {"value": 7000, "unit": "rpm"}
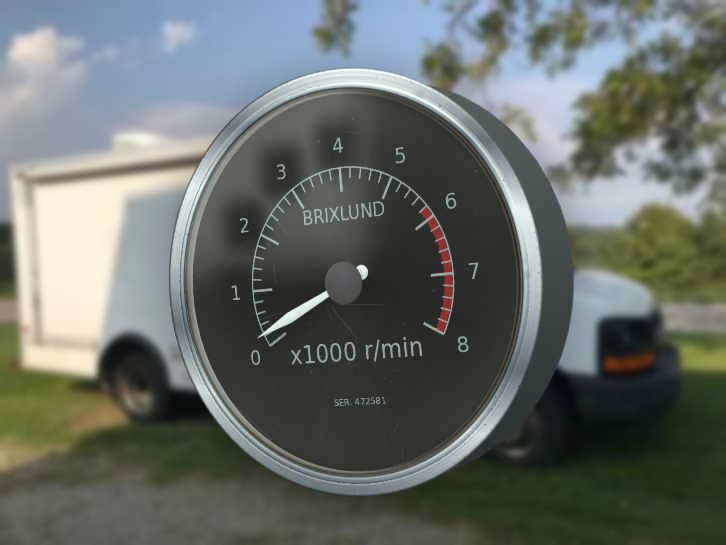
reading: {"value": 200, "unit": "rpm"}
